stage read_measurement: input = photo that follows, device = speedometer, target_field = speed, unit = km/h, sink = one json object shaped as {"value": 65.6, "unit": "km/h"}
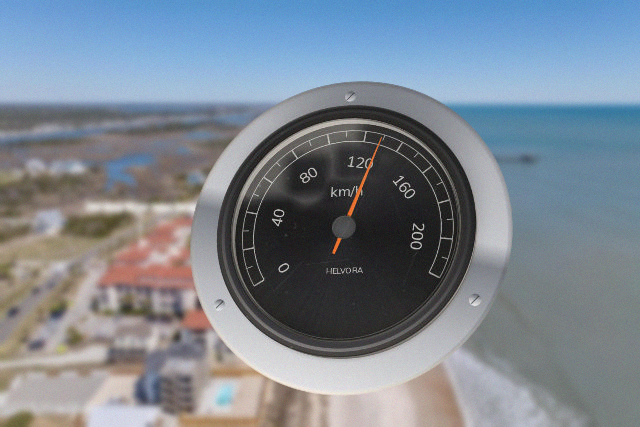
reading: {"value": 130, "unit": "km/h"}
